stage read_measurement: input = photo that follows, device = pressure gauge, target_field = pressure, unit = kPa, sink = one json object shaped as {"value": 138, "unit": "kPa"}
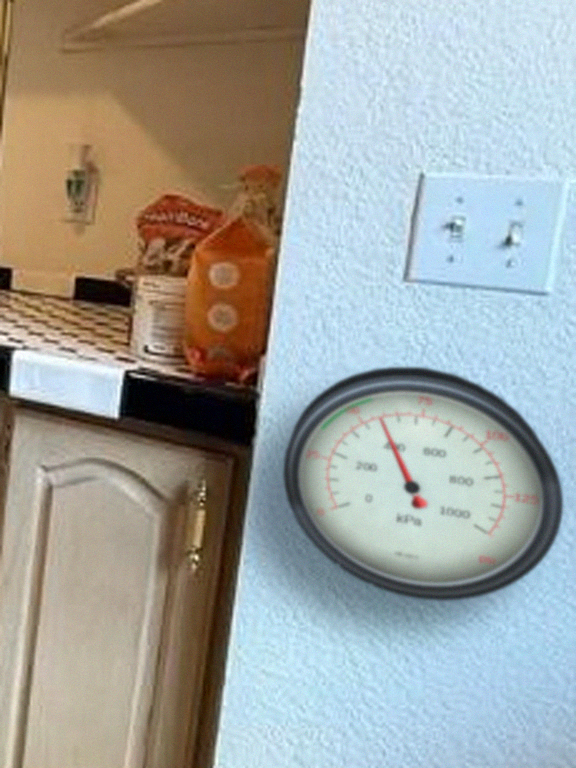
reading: {"value": 400, "unit": "kPa"}
